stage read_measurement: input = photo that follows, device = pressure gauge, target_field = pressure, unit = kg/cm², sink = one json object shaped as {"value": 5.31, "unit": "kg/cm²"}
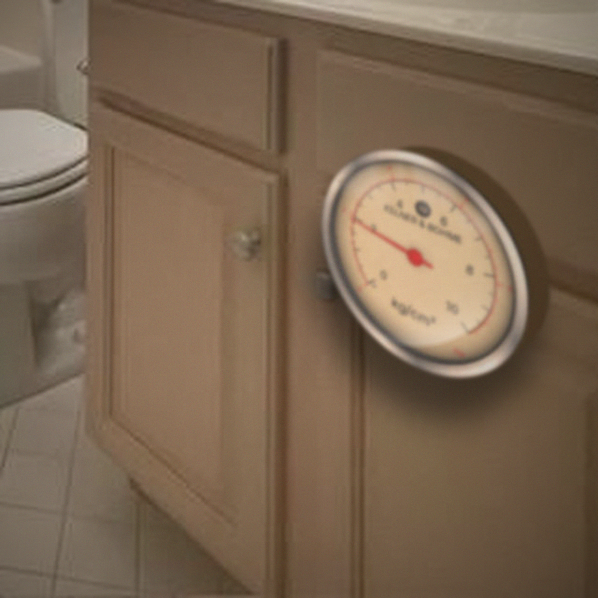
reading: {"value": 2, "unit": "kg/cm²"}
